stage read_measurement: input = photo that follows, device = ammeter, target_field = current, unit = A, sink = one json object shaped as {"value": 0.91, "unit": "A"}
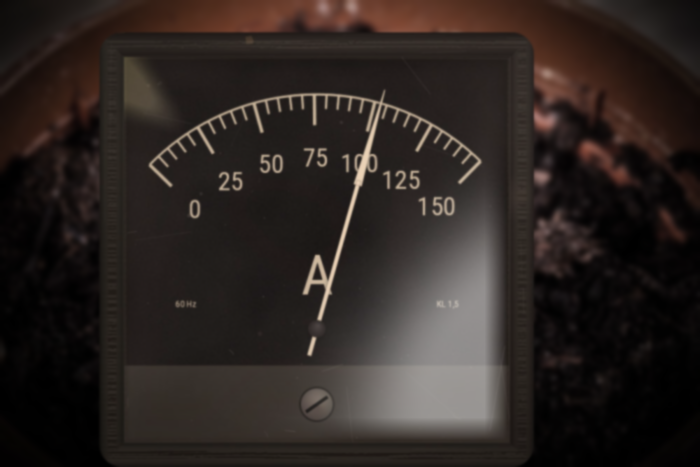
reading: {"value": 102.5, "unit": "A"}
